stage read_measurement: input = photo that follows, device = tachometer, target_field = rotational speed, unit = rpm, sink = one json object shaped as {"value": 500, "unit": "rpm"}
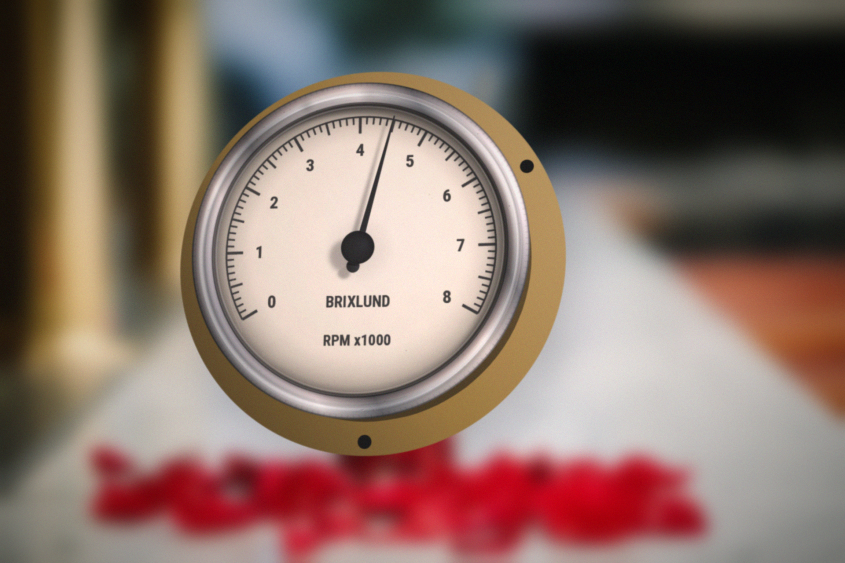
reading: {"value": 4500, "unit": "rpm"}
